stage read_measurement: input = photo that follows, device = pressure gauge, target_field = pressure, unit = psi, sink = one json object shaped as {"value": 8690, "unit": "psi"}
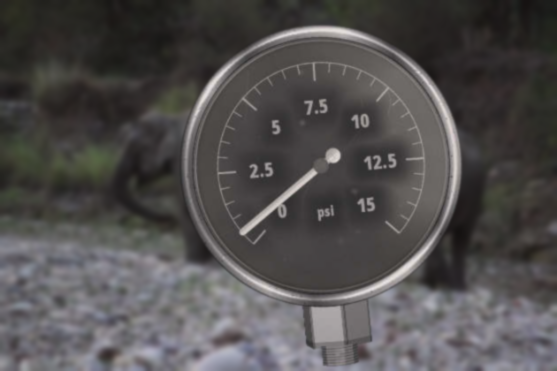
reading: {"value": 0.5, "unit": "psi"}
